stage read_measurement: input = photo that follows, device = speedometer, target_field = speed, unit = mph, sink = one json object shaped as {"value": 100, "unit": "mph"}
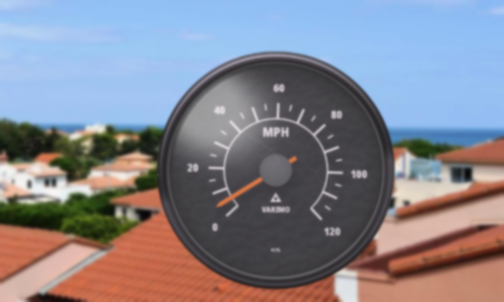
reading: {"value": 5, "unit": "mph"}
